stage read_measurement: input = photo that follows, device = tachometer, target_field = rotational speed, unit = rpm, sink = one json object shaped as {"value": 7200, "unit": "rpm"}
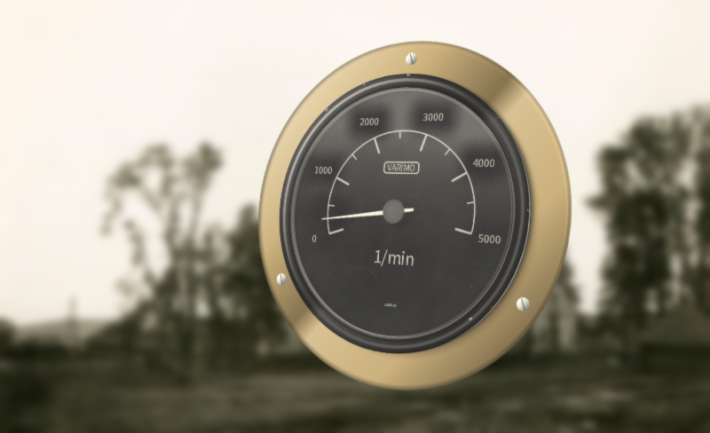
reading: {"value": 250, "unit": "rpm"}
